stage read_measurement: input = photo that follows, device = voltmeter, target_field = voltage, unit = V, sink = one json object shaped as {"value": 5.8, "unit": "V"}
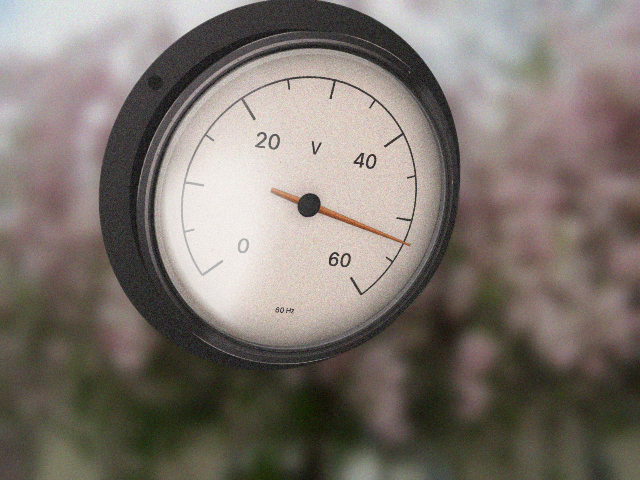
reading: {"value": 52.5, "unit": "V"}
